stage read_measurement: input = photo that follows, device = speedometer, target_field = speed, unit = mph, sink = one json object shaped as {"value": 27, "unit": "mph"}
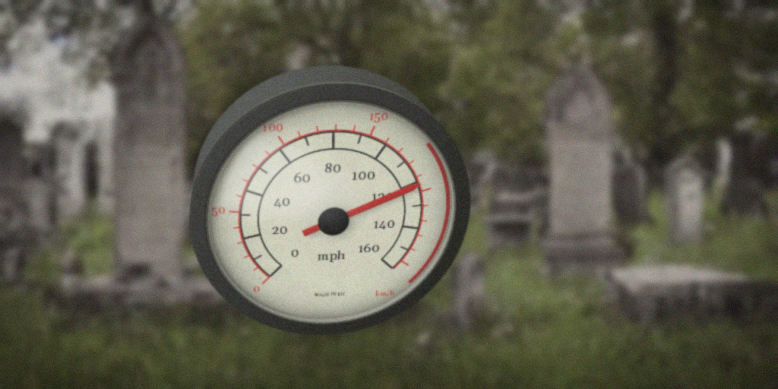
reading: {"value": 120, "unit": "mph"}
